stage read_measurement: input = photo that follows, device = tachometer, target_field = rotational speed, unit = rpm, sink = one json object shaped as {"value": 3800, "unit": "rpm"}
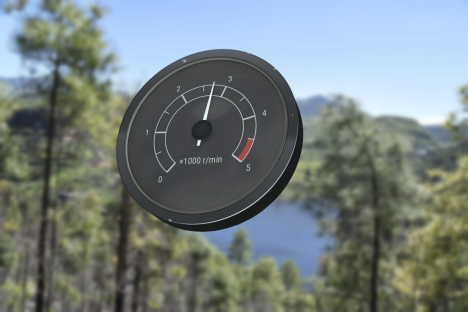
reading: {"value": 2750, "unit": "rpm"}
